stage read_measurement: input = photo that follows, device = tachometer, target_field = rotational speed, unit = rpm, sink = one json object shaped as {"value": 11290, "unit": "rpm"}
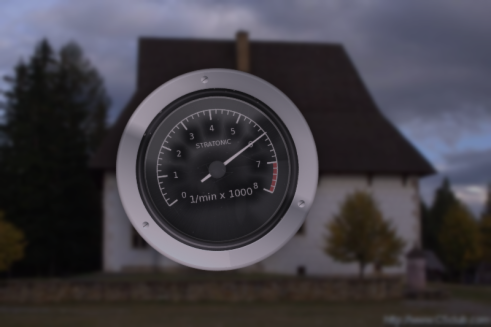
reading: {"value": 6000, "unit": "rpm"}
